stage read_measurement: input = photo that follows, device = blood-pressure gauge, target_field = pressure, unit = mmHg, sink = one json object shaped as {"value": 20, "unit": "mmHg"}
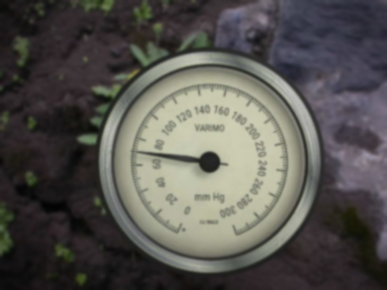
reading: {"value": 70, "unit": "mmHg"}
